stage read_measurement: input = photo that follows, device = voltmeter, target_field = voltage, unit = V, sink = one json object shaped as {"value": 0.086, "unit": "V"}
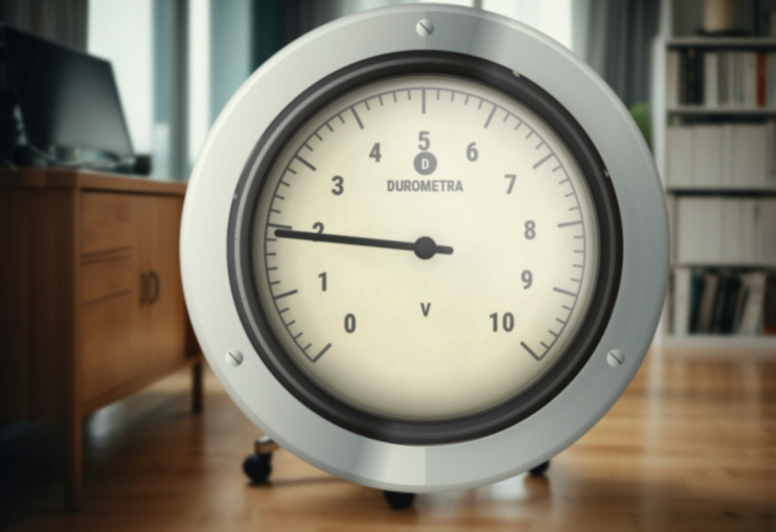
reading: {"value": 1.9, "unit": "V"}
